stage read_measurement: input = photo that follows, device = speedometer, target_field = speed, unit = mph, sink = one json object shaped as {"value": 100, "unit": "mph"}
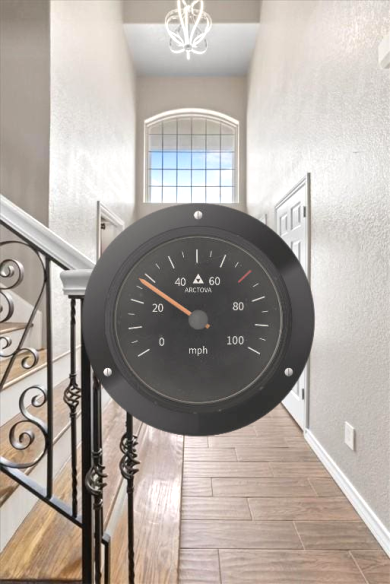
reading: {"value": 27.5, "unit": "mph"}
